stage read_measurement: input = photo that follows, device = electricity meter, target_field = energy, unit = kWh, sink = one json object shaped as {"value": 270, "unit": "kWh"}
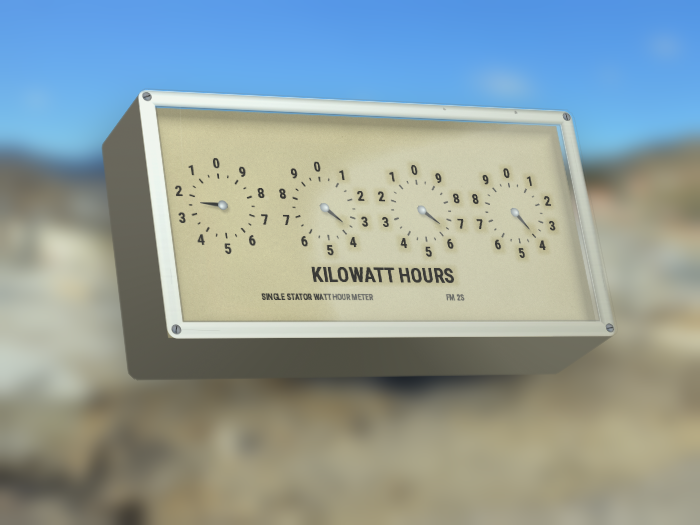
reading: {"value": 2364, "unit": "kWh"}
